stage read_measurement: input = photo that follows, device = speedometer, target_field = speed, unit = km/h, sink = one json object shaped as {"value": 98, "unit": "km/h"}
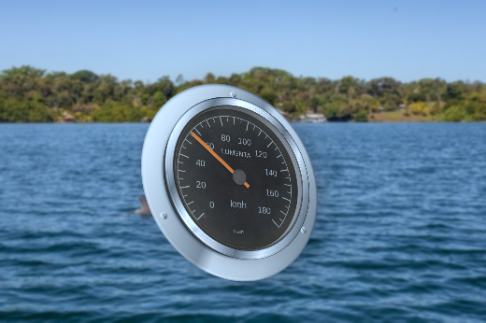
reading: {"value": 55, "unit": "km/h"}
